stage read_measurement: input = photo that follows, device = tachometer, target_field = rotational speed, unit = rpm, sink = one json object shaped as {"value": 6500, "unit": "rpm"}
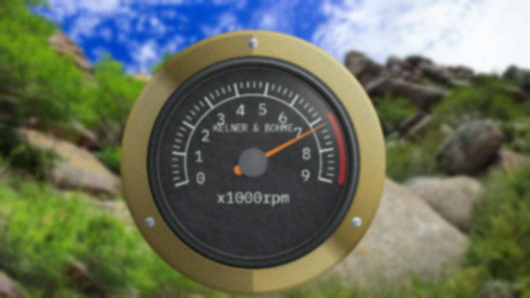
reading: {"value": 7200, "unit": "rpm"}
